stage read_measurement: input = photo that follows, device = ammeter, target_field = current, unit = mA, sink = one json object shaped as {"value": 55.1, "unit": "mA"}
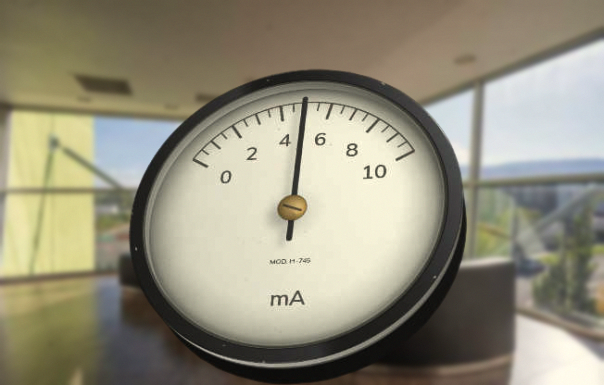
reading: {"value": 5, "unit": "mA"}
